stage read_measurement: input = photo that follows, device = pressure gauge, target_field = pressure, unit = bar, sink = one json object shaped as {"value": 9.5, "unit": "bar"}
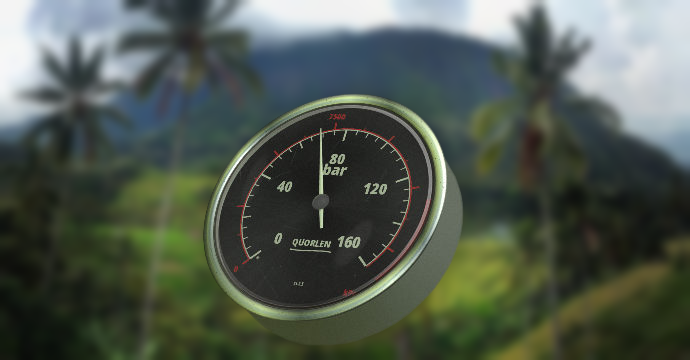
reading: {"value": 70, "unit": "bar"}
